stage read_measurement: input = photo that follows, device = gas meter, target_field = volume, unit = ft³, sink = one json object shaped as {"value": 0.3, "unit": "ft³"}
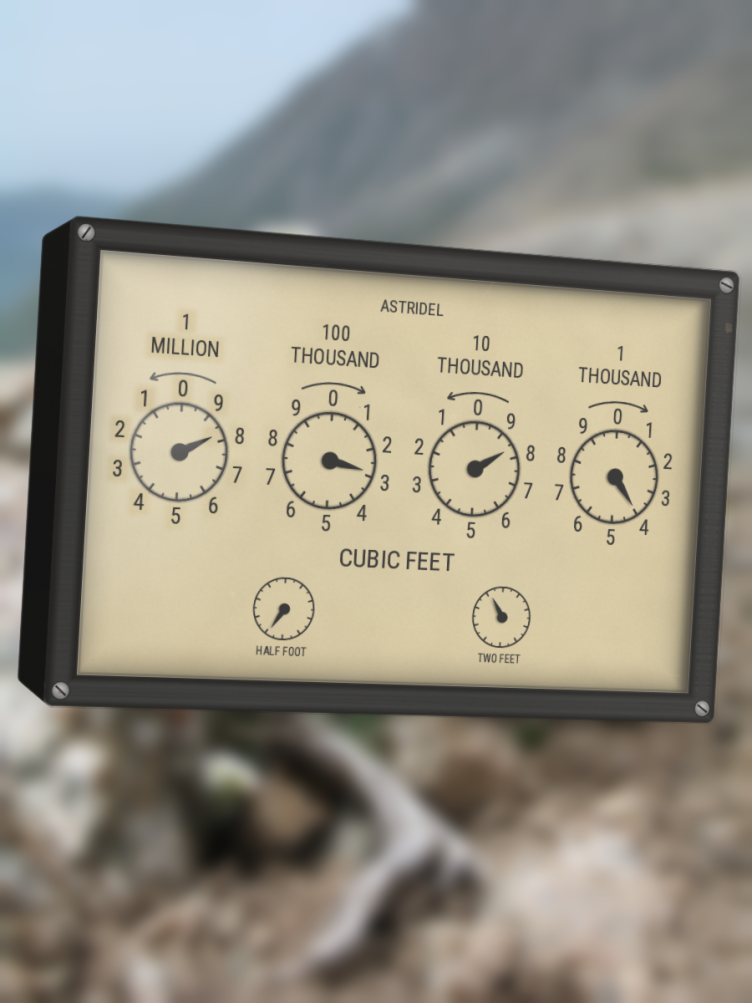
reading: {"value": 828400, "unit": "ft³"}
